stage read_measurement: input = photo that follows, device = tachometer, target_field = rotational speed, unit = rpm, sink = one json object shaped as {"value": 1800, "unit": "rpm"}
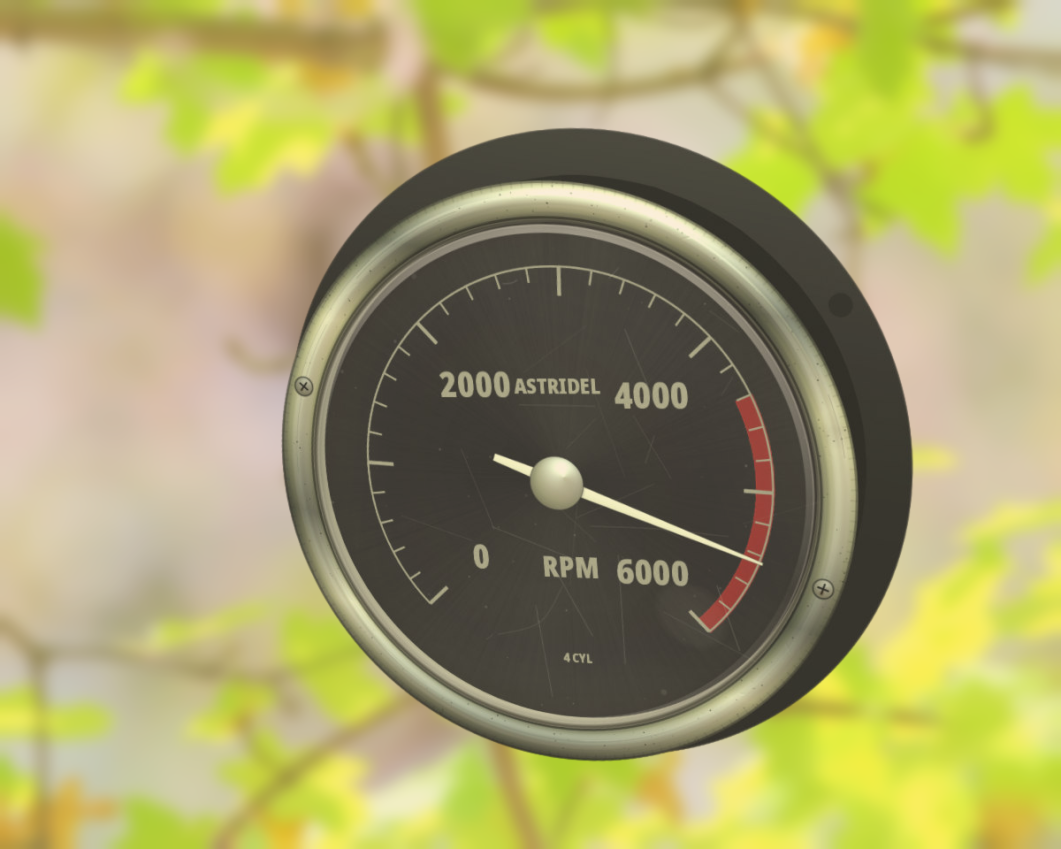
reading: {"value": 5400, "unit": "rpm"}
